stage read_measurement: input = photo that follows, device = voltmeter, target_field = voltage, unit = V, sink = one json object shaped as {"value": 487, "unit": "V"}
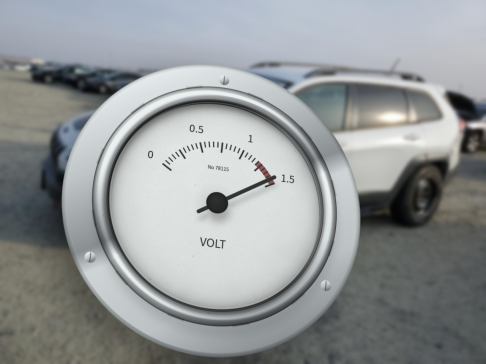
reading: {"value": 1.45, "unit": "V"}
